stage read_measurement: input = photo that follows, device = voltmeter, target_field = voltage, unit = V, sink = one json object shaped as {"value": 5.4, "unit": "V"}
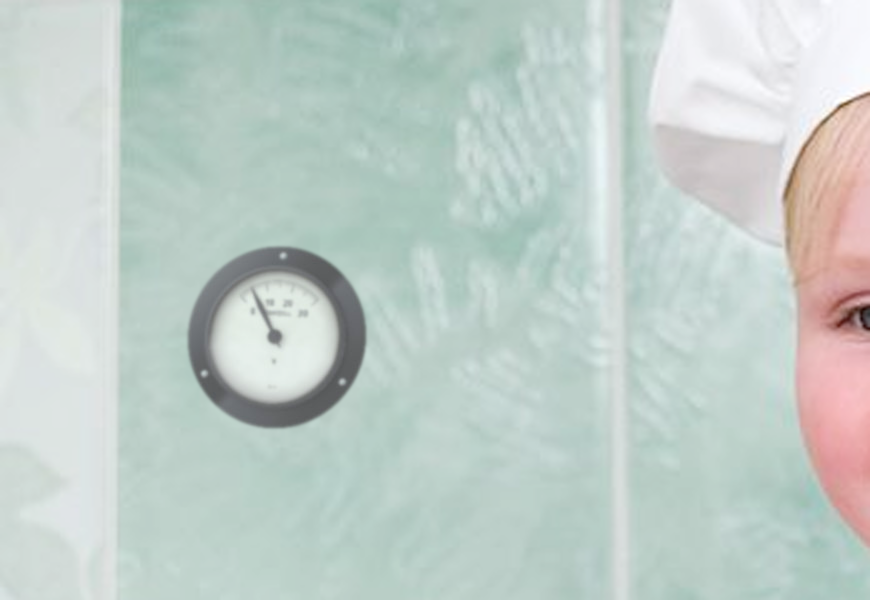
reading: {"value": 5, "unit": "V"}
